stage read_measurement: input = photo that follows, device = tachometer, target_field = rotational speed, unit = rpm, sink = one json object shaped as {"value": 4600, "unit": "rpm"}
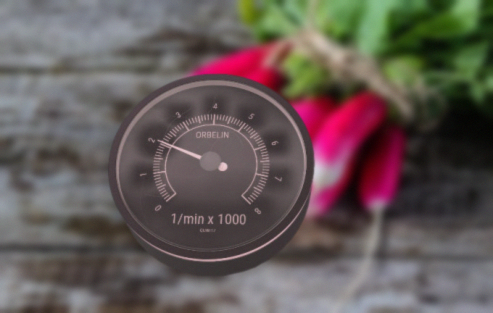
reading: {"value": 2000, "unit": "rpm"}
